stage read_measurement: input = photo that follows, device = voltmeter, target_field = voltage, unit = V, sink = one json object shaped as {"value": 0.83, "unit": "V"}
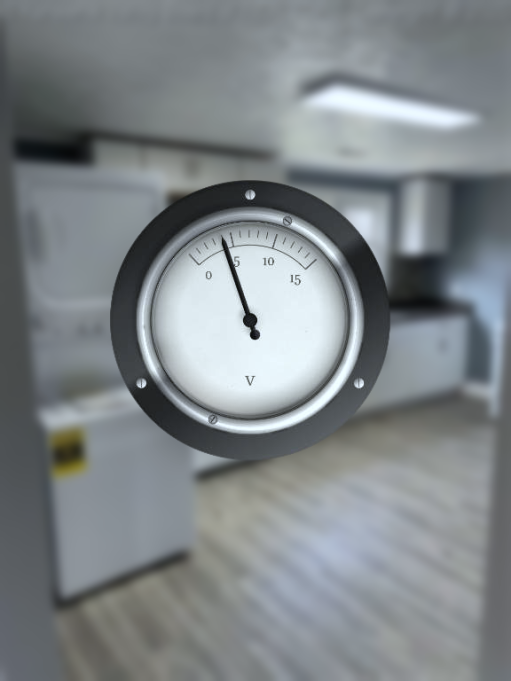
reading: {"value": 4, "unit": "V"}
